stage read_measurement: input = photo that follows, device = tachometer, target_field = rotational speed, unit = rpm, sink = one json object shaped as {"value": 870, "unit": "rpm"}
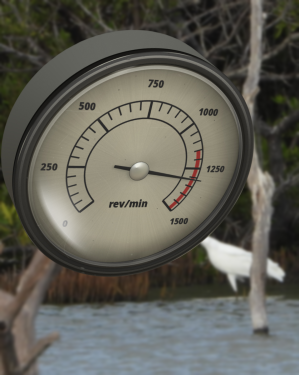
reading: {"value": 1300, "unit": "rpm"}
